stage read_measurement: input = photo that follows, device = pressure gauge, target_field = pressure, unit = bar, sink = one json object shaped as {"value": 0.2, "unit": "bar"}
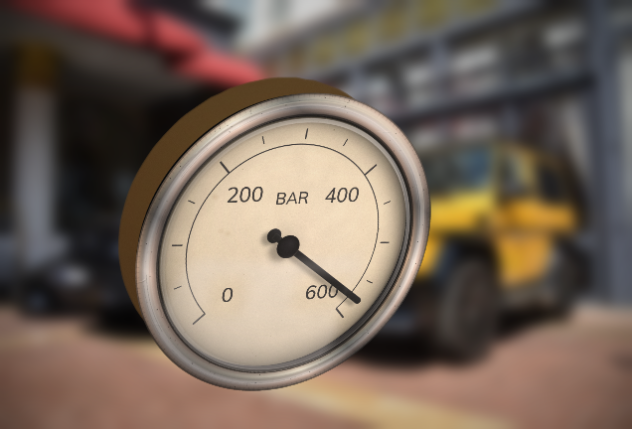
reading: {"value": 575, "unit": "bar"}
